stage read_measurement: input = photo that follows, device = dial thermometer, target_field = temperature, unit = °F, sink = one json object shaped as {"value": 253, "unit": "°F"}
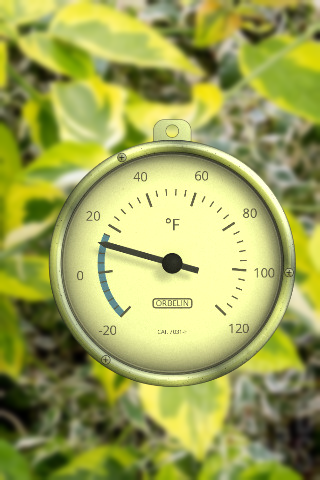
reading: {"value": 12, "unit": "°F"}
